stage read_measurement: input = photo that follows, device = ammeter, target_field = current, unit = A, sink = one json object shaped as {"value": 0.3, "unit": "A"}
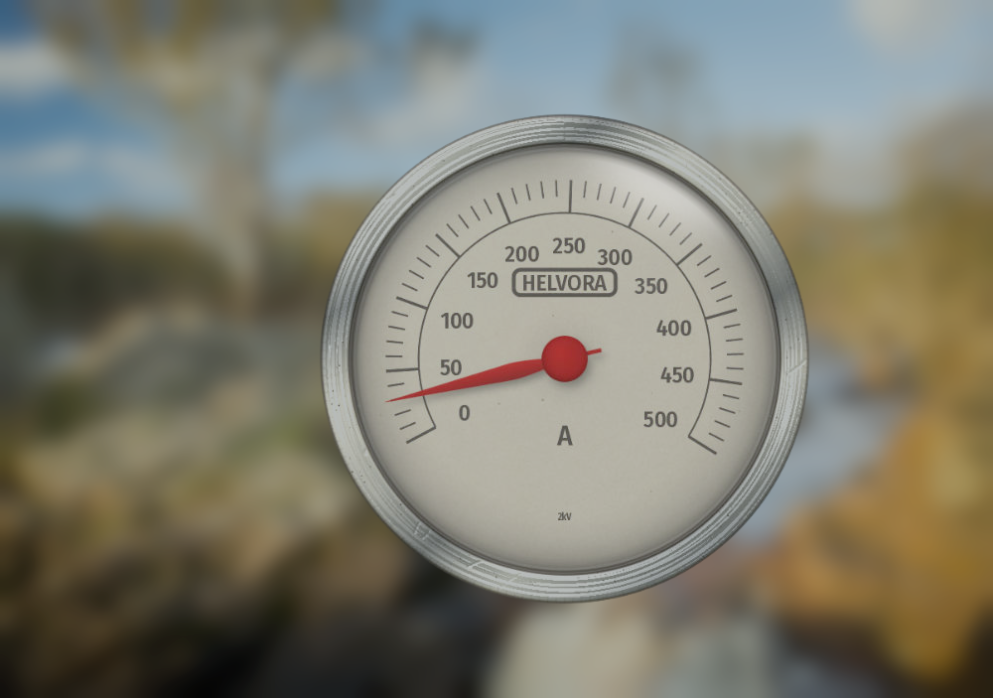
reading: {"value": 30, "unit": "A"}
